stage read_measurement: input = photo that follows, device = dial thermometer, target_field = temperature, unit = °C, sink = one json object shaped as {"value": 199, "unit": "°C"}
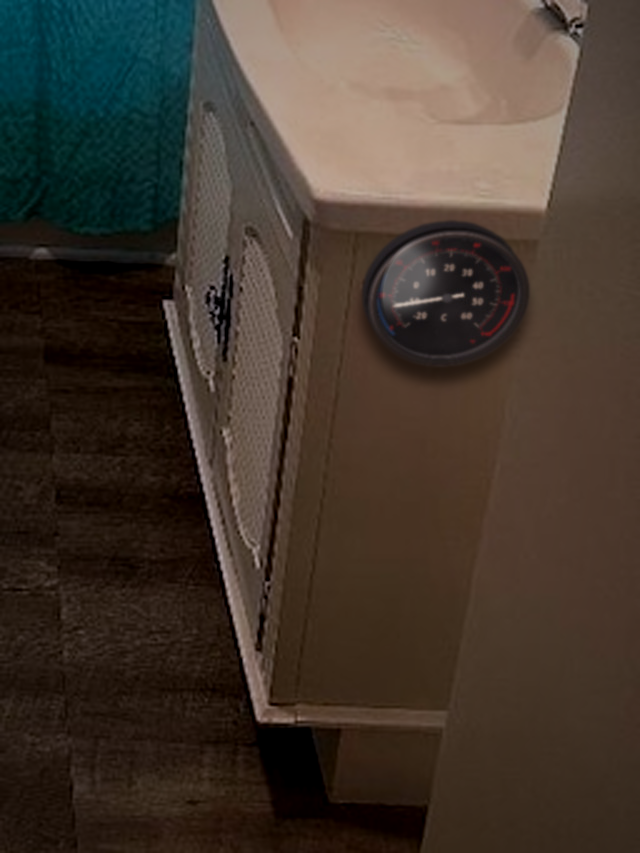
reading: {"value": -10, "unit": "°C"}
